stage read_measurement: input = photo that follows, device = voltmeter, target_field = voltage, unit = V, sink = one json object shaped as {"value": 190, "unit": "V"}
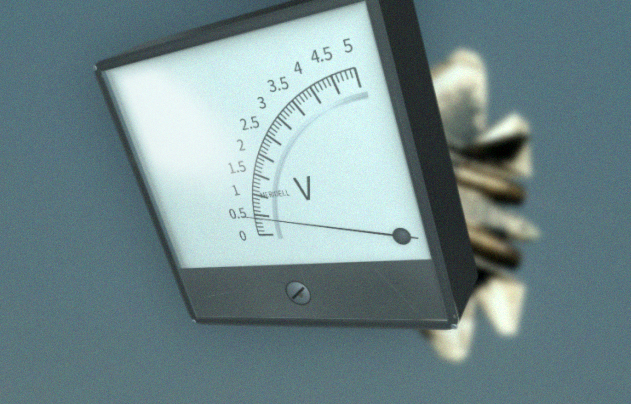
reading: {"value": 0.5, "unit": "V"}
